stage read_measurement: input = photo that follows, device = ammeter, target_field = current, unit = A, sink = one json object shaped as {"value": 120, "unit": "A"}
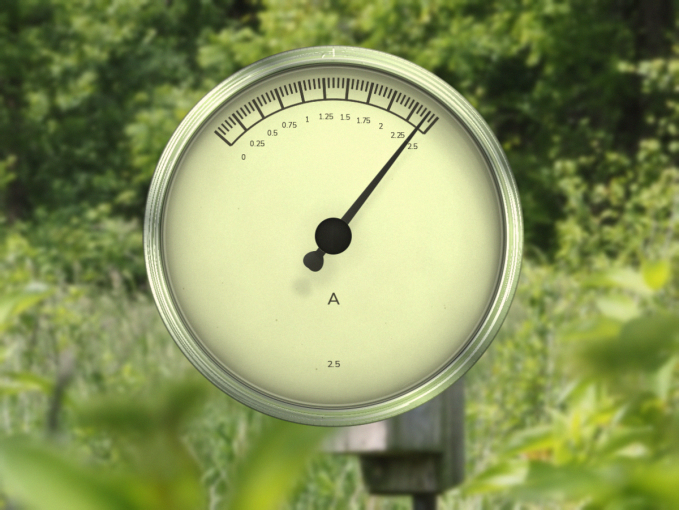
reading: {"value": 2.4, "unit": "A"}
